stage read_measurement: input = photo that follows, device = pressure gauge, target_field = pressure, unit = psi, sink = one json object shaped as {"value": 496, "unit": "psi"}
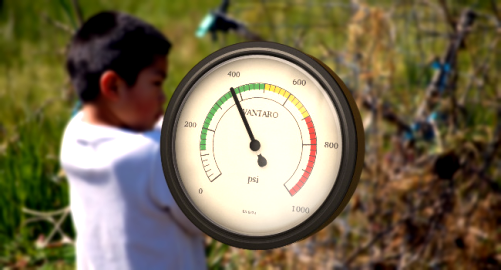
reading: {"value": 380, "unit": "psi"}
